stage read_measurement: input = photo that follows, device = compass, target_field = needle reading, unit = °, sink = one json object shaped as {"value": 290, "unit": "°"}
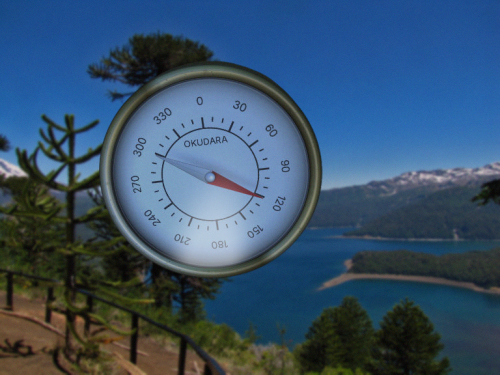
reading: {"value": 120, "unit": "°"}
